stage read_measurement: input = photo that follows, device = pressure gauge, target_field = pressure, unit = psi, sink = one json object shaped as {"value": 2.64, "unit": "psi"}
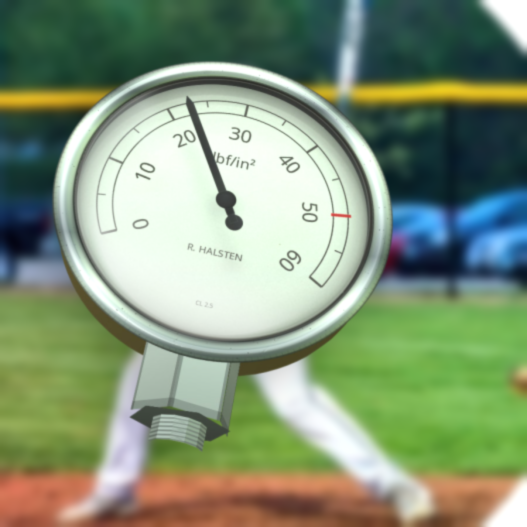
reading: {"value": 22.5, "unit": "psi"}
